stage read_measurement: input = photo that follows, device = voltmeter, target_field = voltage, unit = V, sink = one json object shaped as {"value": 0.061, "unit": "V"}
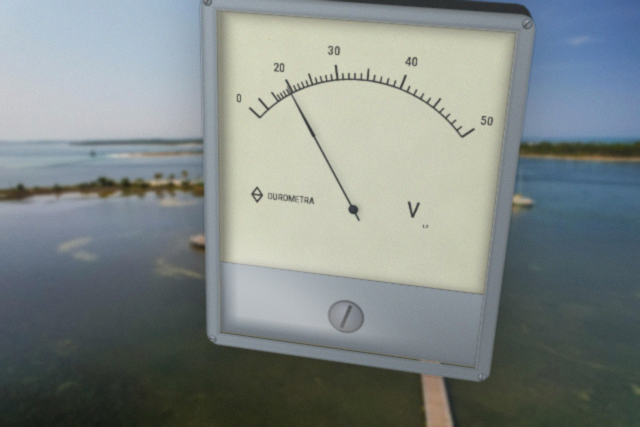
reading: {"value": 20, "unit": "V"}
